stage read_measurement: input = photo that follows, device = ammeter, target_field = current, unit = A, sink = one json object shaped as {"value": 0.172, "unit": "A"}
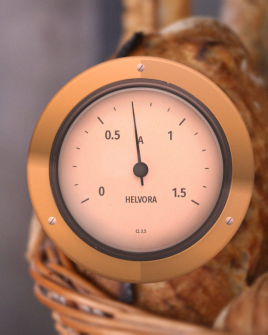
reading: {"value": 0.7, "unit": "A"}
